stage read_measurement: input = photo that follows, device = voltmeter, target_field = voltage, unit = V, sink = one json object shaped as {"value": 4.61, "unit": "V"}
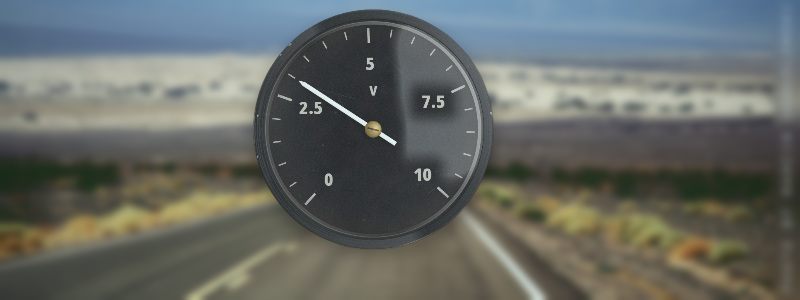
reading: {"value": 3, "unit": "V"}
